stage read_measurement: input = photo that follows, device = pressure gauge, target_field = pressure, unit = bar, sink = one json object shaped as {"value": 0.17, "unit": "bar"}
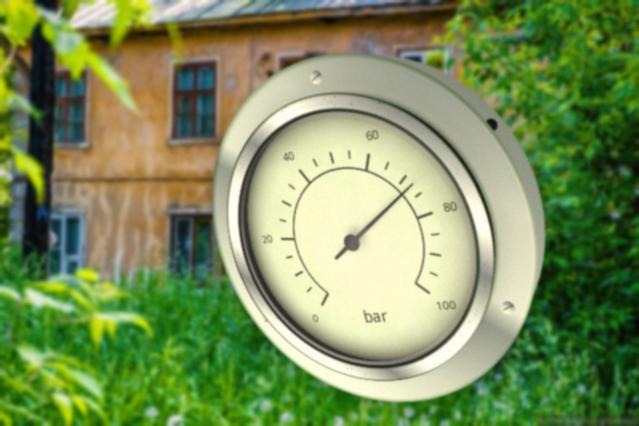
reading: {"value": 72.5, "unit": "bar"}
